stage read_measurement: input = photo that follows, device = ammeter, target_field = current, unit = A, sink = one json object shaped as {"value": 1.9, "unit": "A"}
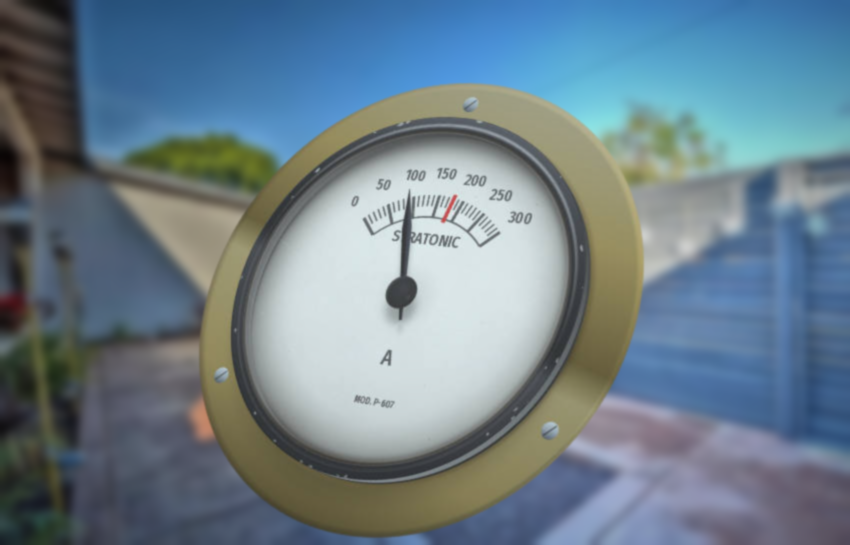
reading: {"value": 100, "unit": "A"}
